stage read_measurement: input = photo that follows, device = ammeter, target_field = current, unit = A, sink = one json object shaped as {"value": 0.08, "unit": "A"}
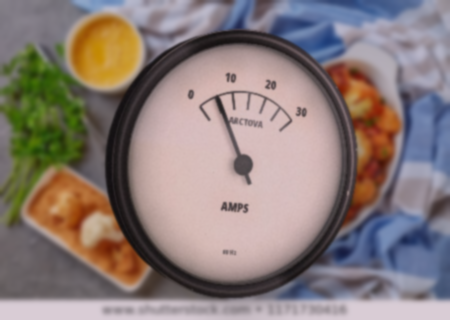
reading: {"value": 5, "unit": "A"}
